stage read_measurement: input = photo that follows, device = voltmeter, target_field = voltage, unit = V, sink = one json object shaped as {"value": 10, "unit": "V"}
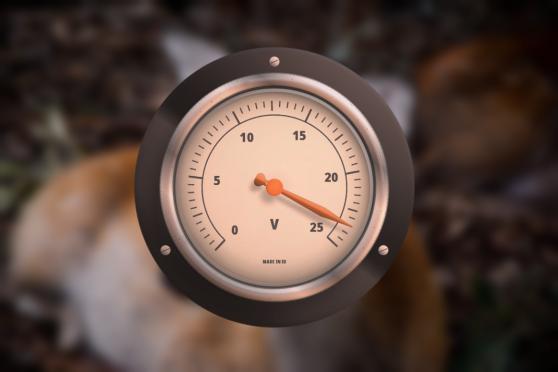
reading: {"value": 23.5, "unit": "V"}
